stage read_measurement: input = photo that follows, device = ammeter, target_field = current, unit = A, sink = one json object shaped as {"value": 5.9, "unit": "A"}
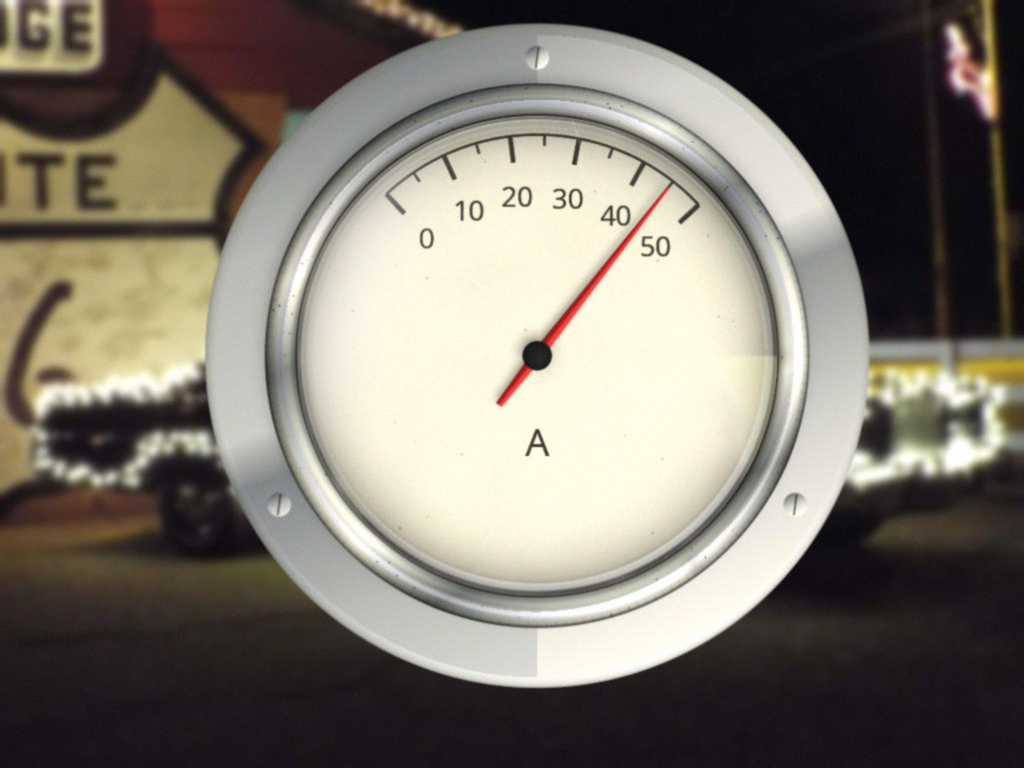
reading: {"value": 45, "unit": "A"}
